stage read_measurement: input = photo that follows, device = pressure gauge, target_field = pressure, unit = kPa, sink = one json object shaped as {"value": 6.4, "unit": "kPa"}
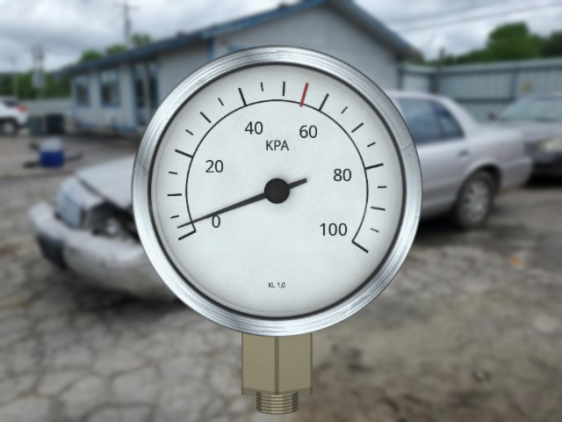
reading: {"value": 2.5, "unit": "kPa"}
